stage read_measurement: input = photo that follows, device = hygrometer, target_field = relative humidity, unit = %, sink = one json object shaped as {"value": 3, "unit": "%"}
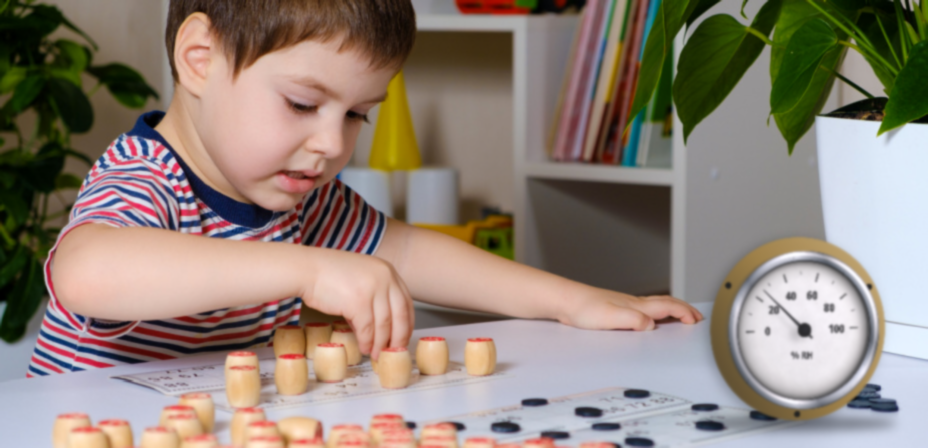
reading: {"value": 25, "unit": "%"}
